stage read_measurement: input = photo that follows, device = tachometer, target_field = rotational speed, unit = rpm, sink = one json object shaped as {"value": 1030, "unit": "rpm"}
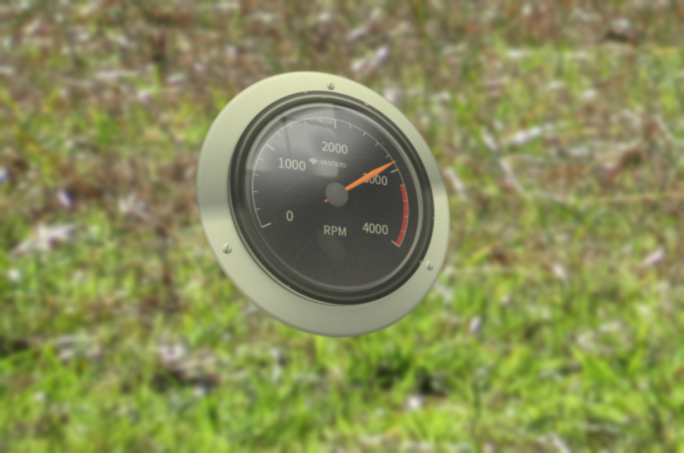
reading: {"value": 2900, "unit": "rpm"}
